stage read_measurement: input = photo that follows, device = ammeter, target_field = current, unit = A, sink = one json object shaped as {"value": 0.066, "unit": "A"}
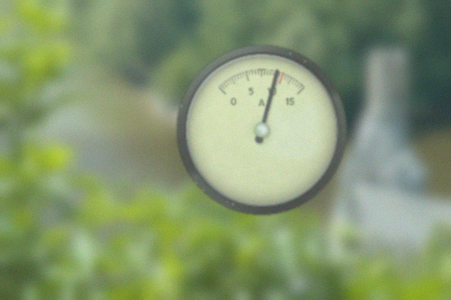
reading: {"value": 10, "unit": "A"}
